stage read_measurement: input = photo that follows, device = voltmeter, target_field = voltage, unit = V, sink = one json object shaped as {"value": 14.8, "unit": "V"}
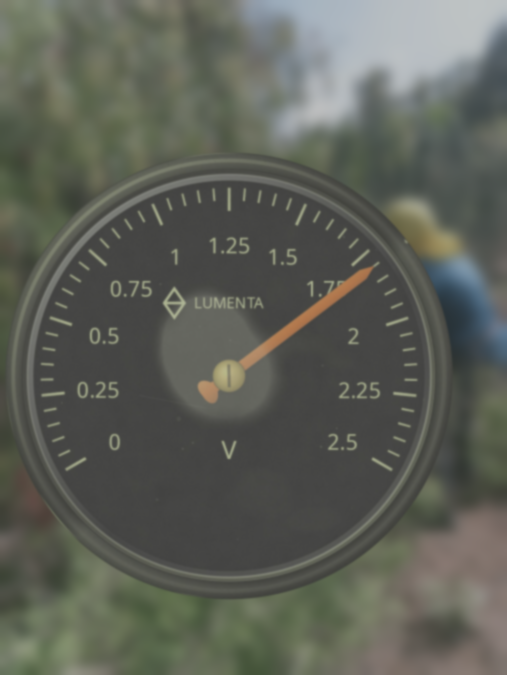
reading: {"value": 1.8, "unit": "V"}
